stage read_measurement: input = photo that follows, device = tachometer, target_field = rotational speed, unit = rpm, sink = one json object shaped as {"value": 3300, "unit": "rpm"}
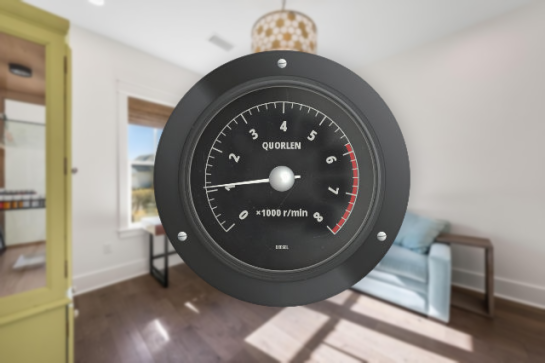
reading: {"value": 1100, "unit": "rpm"}
